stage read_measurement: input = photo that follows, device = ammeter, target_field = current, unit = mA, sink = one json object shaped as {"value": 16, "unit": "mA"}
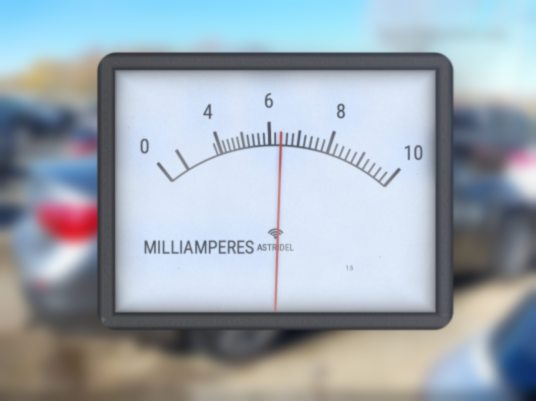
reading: {"value": 6.4, "unit": "mA"}
